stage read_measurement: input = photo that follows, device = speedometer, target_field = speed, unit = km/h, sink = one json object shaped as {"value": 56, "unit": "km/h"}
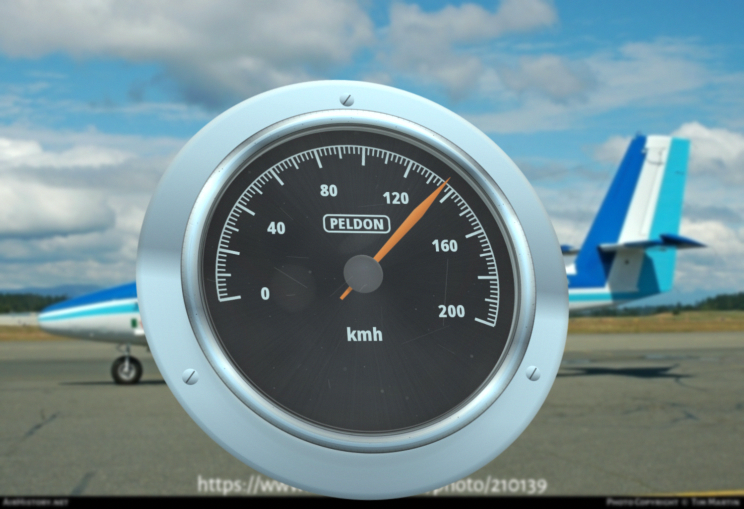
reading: {"value": 136, "unit": "km/h"}
